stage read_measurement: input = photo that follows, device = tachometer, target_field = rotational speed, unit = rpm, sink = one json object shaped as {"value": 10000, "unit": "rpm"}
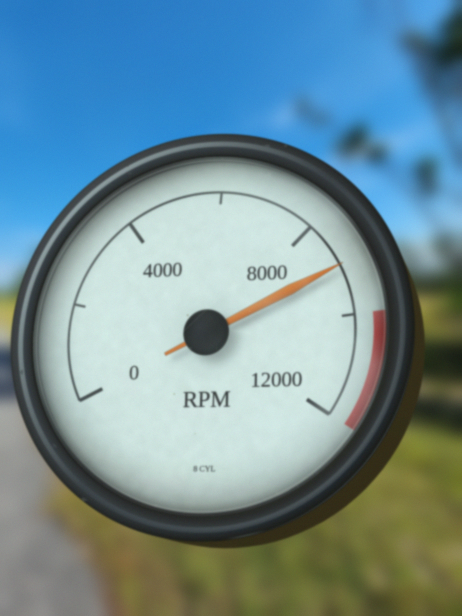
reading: {"value": 9000, "unit": "rpm"}
